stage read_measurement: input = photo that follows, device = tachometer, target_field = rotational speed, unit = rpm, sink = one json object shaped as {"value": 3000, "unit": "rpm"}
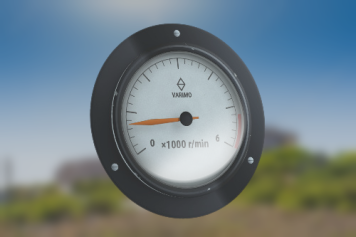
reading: {"value": 700, "unit": "rpm"}
